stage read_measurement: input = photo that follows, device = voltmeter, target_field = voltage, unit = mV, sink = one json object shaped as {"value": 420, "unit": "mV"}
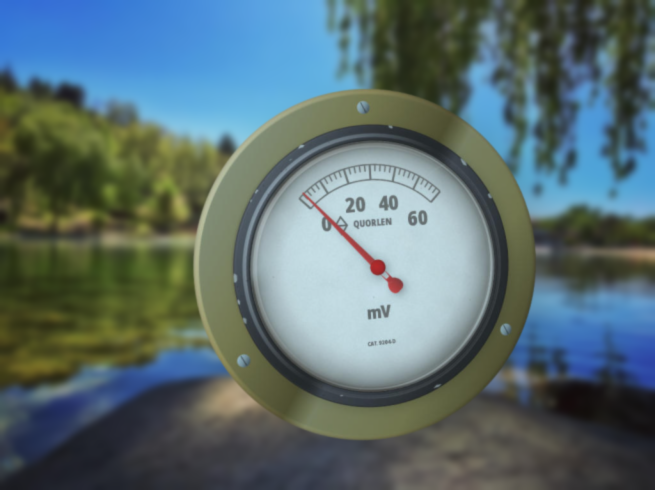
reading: {"value": 2, "unit": "mV"}
